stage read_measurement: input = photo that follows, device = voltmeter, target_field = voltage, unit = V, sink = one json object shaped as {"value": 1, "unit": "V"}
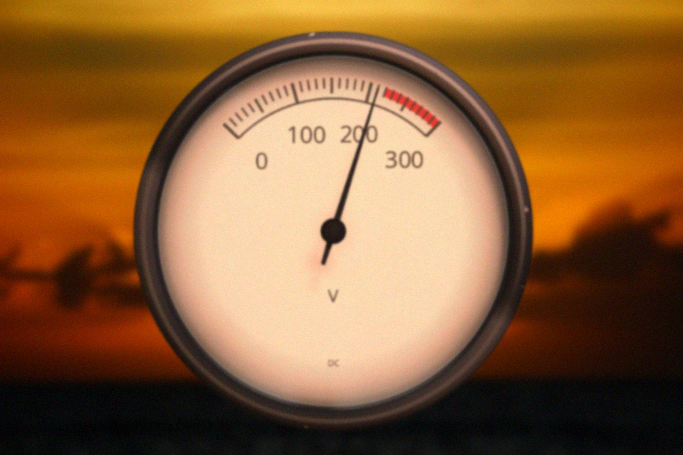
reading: {"value": 210, "unit": "V"}
